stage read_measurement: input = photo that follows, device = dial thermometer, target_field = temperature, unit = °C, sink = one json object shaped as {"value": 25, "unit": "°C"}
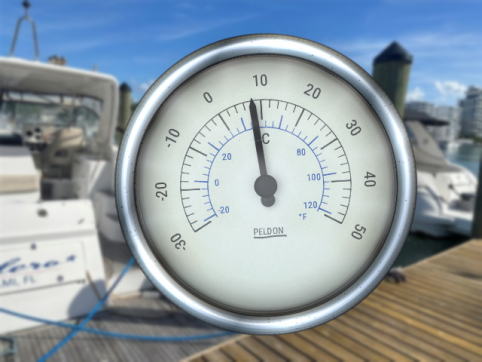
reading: {"value": 8, "unit": "°C"}
